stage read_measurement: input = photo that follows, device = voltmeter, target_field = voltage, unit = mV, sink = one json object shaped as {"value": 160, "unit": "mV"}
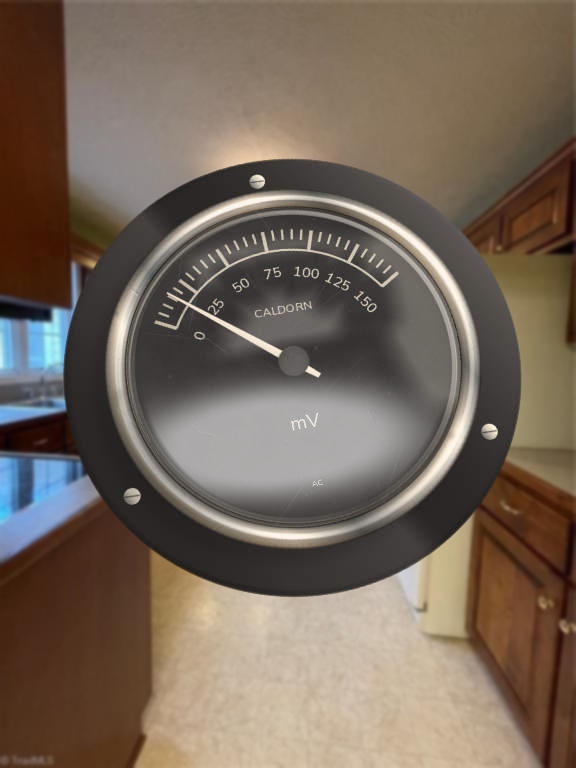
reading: {"value": 15, "unit": "mV"}
